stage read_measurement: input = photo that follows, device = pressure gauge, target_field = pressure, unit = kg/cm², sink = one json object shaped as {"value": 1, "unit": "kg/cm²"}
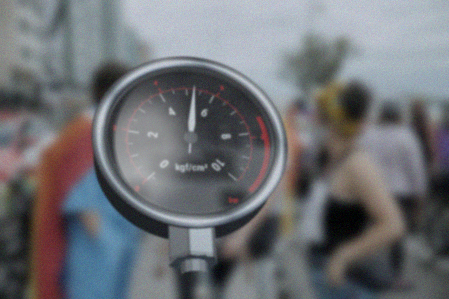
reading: {"value": 5.25, "unit": "kg/cm²"}
